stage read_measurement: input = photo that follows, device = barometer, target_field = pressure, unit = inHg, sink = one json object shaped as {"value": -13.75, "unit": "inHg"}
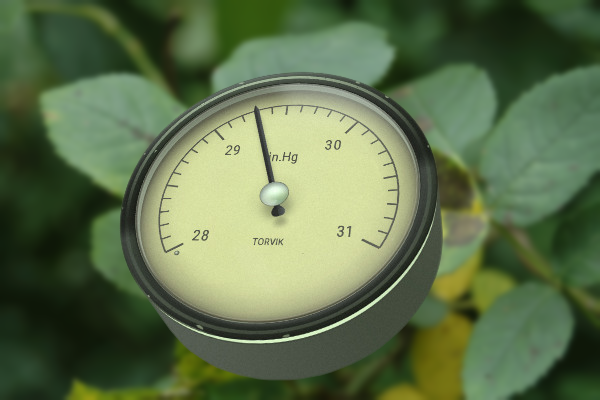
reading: {"value": 29.3, "unit": "inHg"}
